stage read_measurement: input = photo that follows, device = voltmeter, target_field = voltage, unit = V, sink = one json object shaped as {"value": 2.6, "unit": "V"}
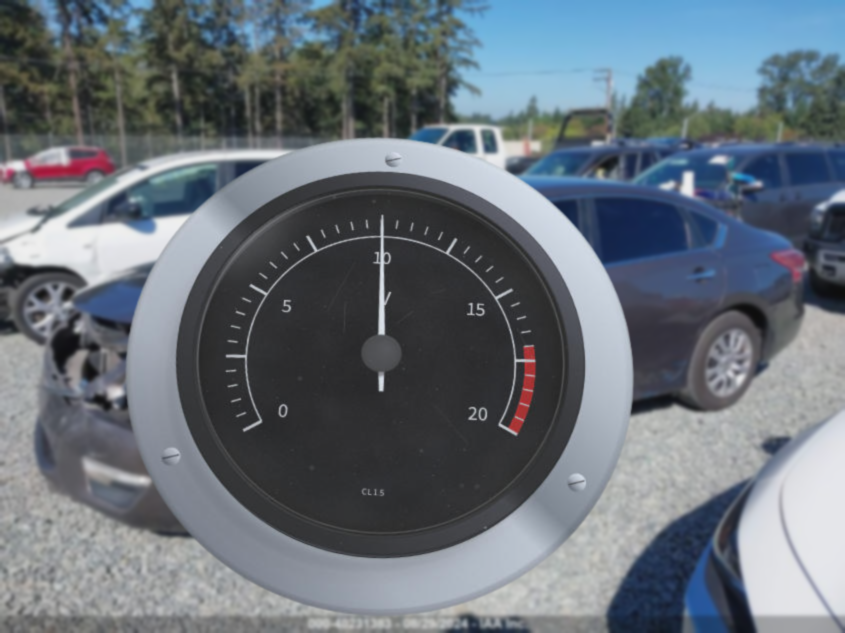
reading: {"value": 10, "unit": "V"}
